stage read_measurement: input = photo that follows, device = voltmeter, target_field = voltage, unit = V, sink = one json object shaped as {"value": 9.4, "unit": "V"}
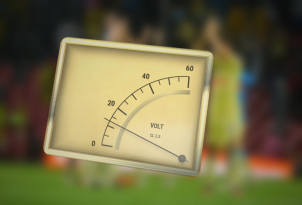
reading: {"value": 12.5, "unit": "V"}
